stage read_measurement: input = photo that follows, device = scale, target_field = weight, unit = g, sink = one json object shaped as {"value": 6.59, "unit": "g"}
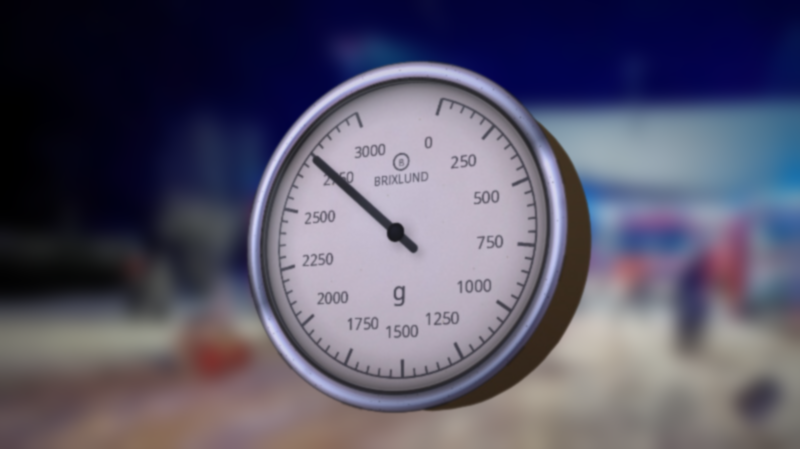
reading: {"value": 2750, "unit": "g"}
